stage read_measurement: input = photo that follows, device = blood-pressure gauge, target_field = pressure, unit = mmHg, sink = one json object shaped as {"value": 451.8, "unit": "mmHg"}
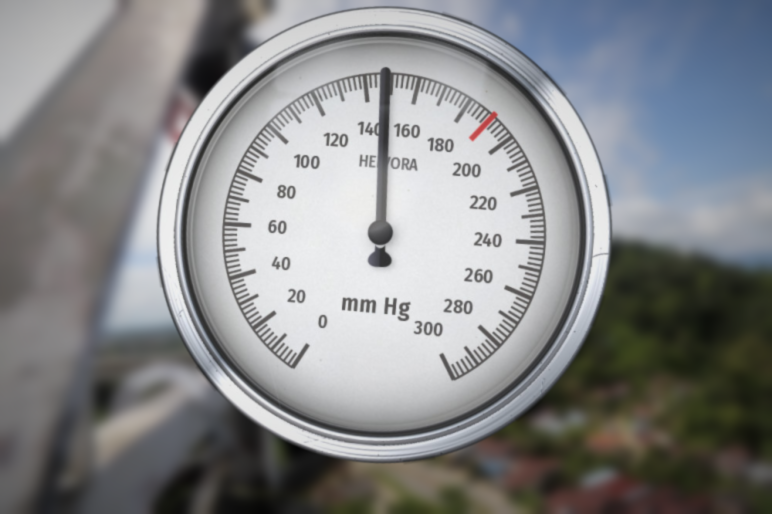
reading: {"value": 148, "unit": "mmHg"}
